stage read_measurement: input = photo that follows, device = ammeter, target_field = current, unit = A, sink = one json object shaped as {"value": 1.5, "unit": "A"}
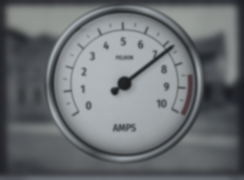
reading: {"value": 7.25, "unit": "A"}
